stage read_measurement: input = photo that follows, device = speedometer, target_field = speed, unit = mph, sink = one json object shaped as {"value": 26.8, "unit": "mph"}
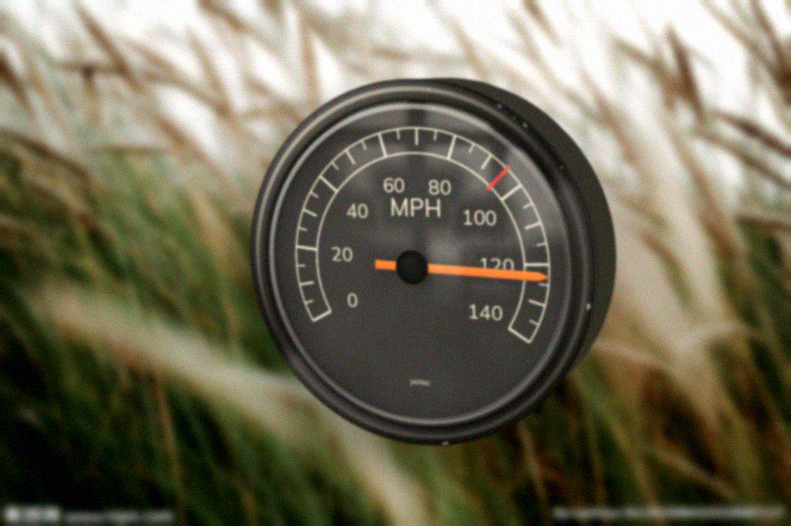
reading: {"value": 122.5, "unit": "mph"}
